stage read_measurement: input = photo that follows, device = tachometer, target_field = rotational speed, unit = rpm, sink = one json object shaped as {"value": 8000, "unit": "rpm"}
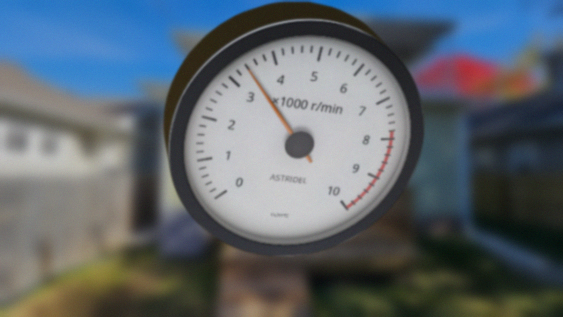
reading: {"value": 3400, "unit": "rpm"}
